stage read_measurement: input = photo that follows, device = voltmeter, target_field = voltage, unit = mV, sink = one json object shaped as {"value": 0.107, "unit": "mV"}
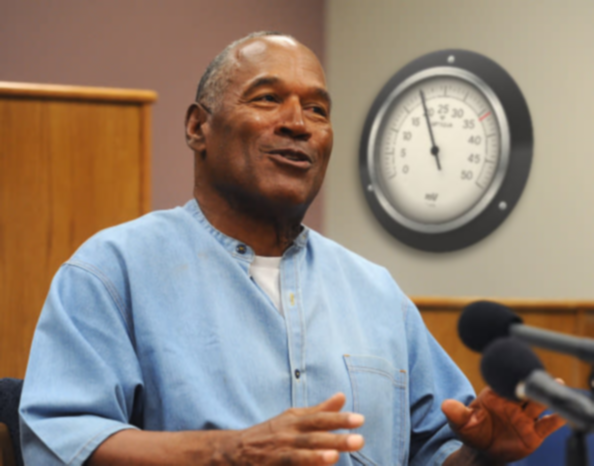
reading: {"value": 20, "unit": "mV"}
